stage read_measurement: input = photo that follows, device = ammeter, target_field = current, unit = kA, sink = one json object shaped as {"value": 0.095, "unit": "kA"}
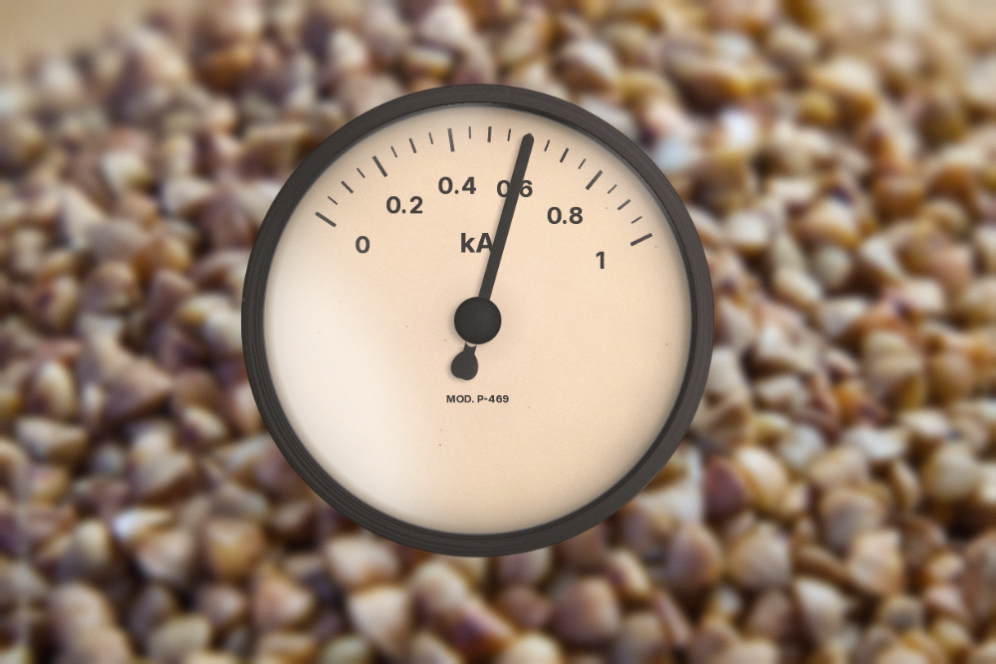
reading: {"value": 0.6, "unit": "kA"}
